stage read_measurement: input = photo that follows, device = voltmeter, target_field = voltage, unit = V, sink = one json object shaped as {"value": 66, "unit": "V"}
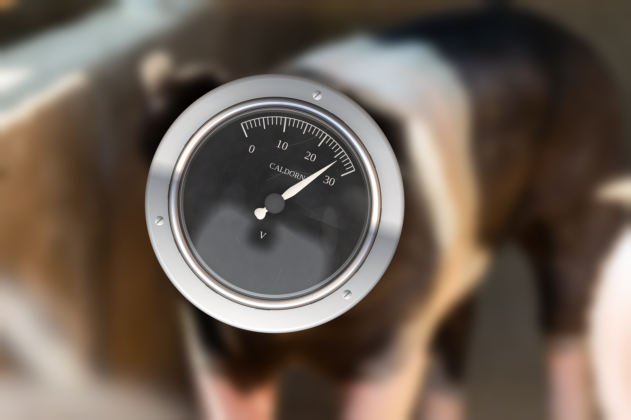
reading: {"value": 26, "unit": "V"}
